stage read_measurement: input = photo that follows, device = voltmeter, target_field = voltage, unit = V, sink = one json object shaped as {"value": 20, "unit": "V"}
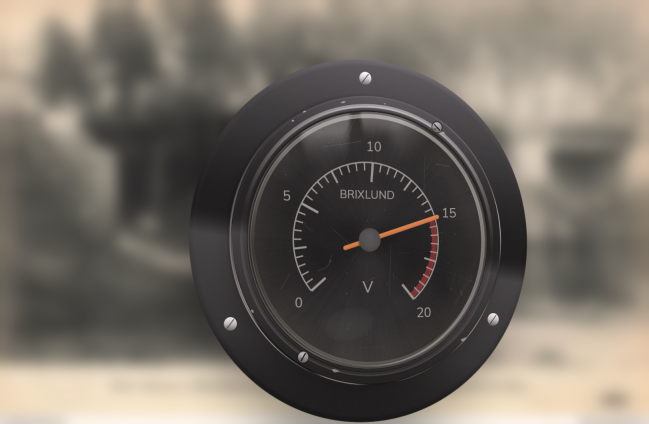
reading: {"value": 15, "unit": "V"}
